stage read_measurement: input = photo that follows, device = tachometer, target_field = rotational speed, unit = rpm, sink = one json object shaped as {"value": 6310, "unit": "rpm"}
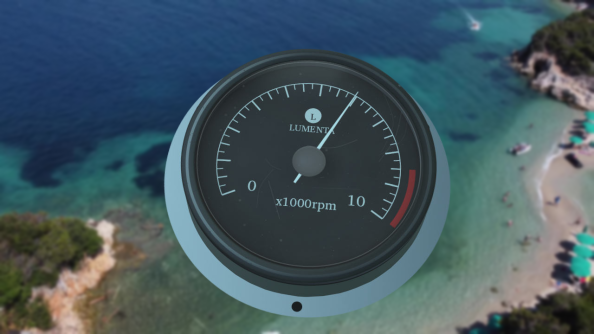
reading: {"value": 6000, "unit": "rpm"}
